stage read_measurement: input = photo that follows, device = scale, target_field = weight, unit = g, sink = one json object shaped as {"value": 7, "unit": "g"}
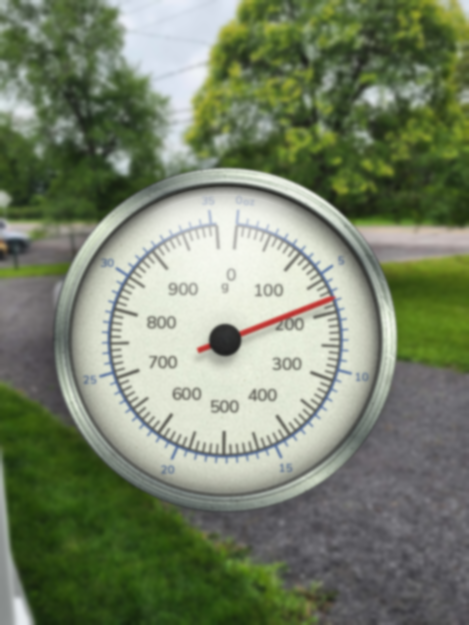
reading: {"value": 180, "unit": "g"}
